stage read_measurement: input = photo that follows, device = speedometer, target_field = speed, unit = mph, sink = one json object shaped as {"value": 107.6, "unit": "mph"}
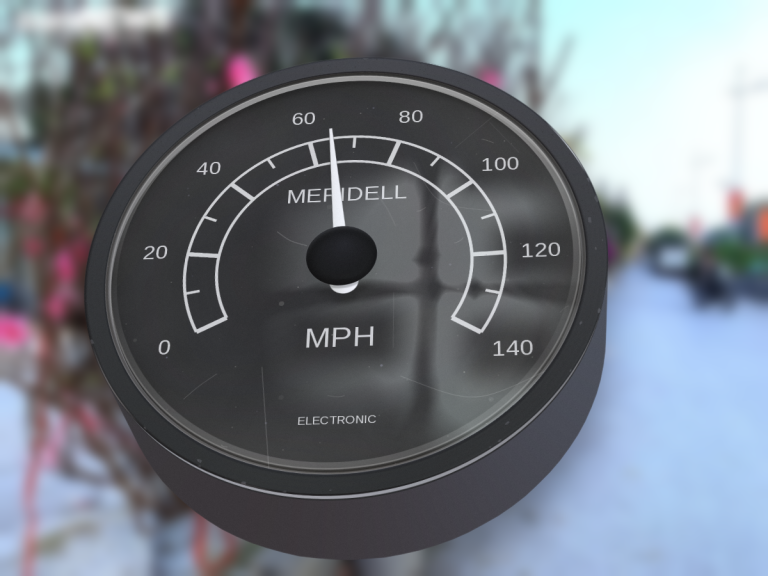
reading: {"value": 65, "unit": "mph"}
